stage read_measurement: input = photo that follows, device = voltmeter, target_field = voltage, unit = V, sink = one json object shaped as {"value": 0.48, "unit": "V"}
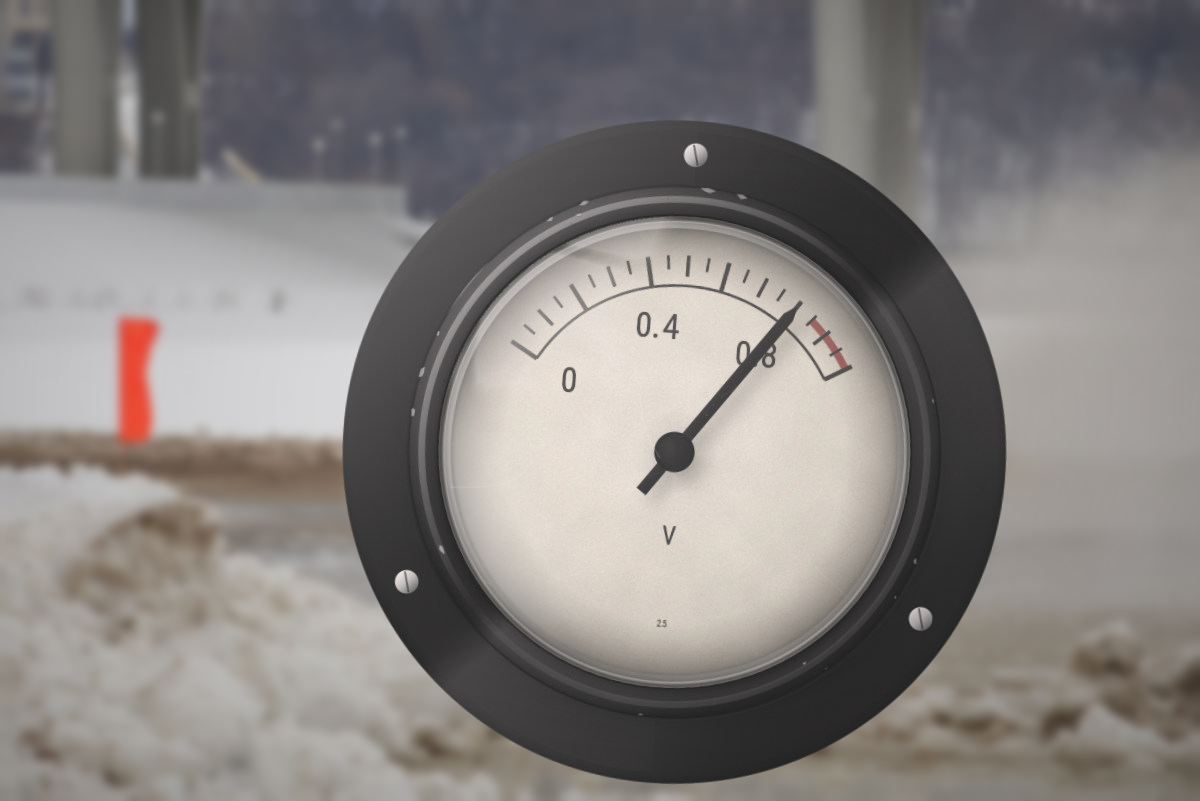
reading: {"value": 0.8, "unit": "V"}
